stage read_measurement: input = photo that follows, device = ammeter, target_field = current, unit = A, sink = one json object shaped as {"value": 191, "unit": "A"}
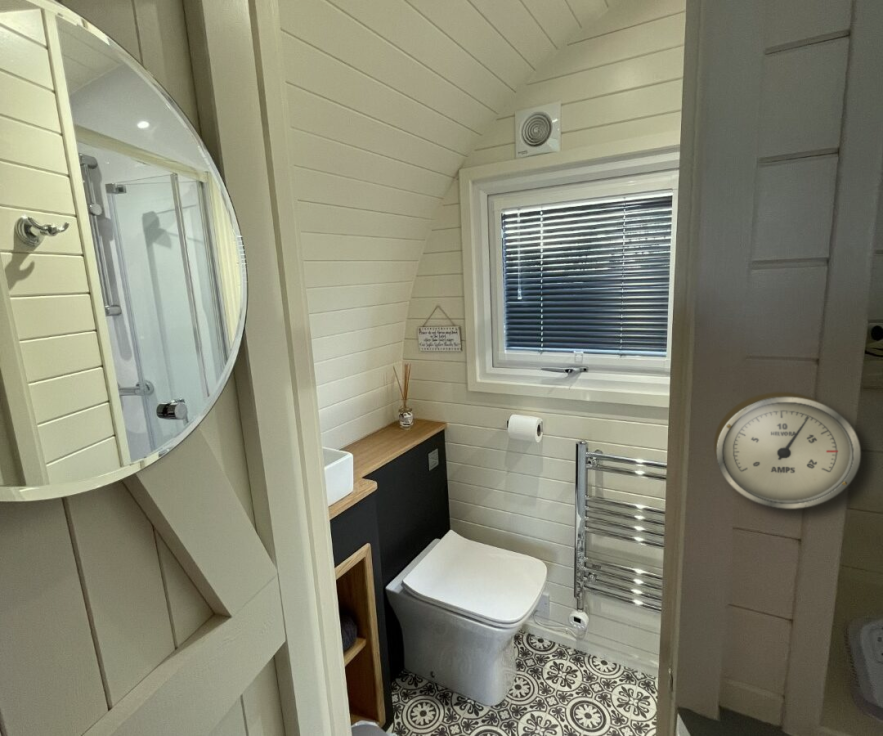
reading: {"value": 12.5, "unit": "A"}
